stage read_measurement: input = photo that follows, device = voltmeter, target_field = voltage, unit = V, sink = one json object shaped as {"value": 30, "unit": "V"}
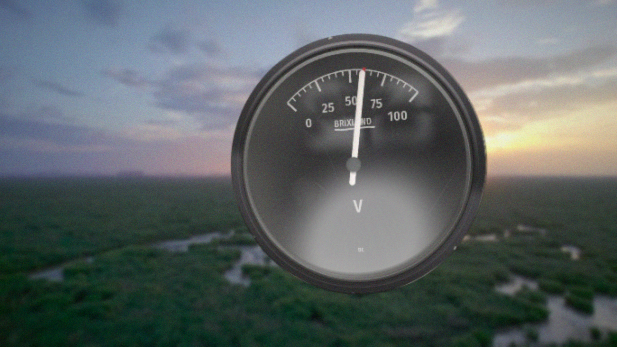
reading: {"value": 60, "unit": "V"}
